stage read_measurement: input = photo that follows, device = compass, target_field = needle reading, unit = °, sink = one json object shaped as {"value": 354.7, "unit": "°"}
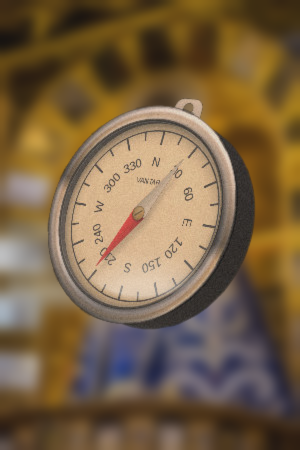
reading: {"value": 210, "unit": "°"}
